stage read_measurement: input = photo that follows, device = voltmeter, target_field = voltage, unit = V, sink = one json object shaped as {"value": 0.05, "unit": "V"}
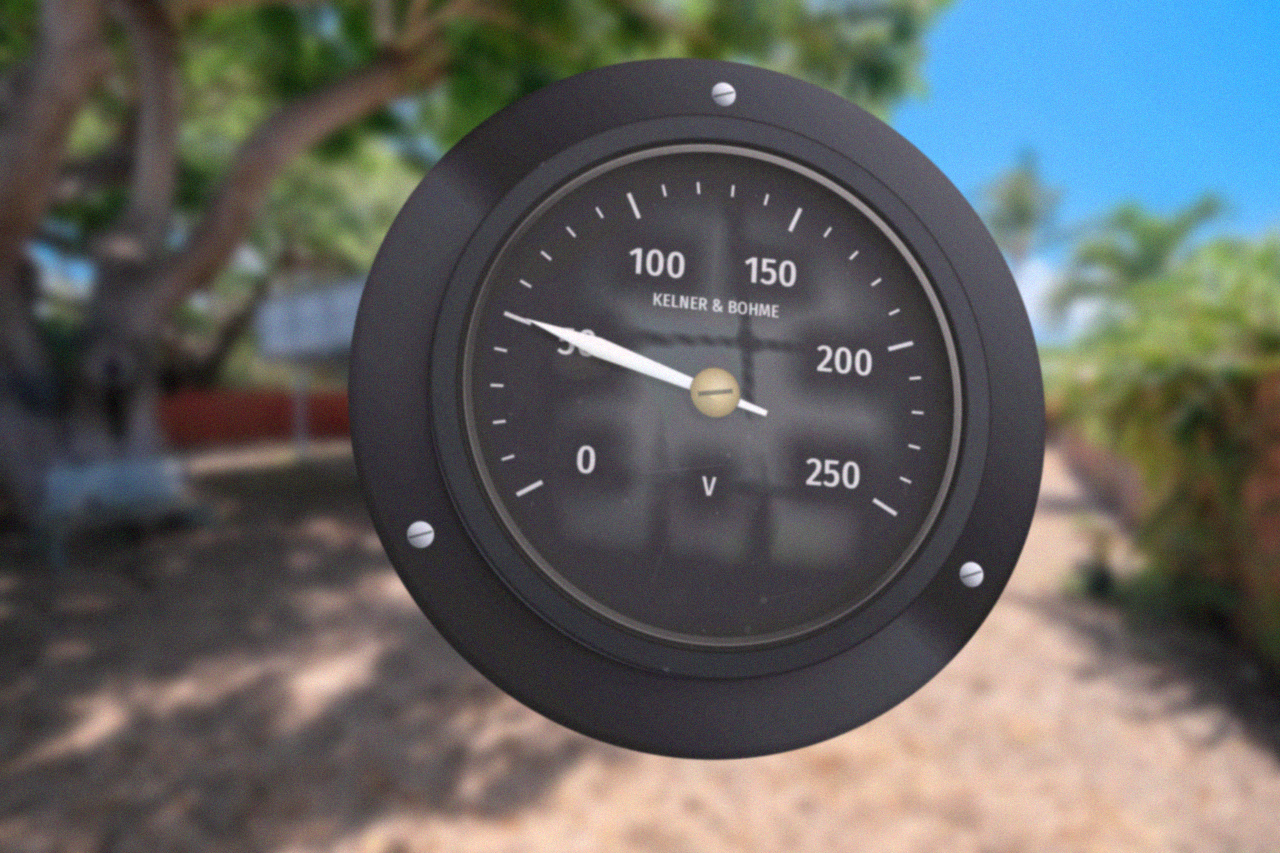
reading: {"value": 50, "unit": "V"}
